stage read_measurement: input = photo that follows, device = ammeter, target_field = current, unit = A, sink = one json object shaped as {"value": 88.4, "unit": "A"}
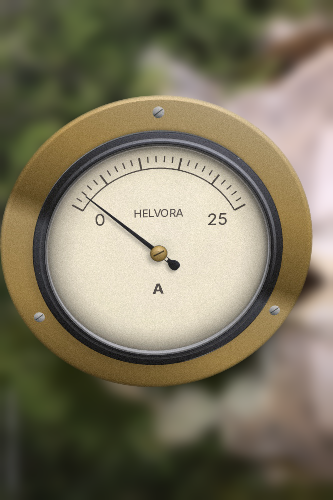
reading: {"value": 2, "unit": "A"}
